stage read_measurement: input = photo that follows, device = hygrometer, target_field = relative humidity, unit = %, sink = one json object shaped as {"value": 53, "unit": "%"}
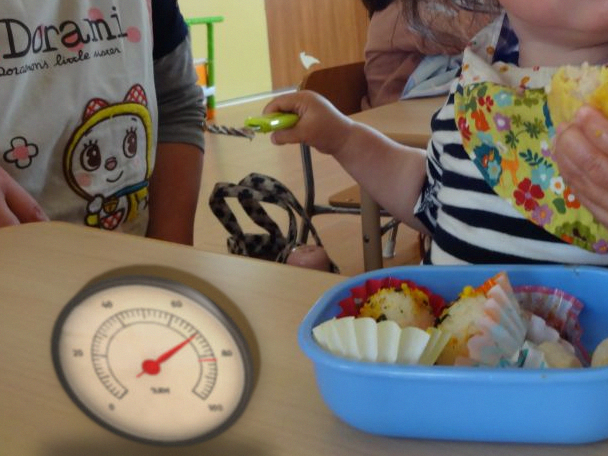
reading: {"value": 70, "unit": "%"}
